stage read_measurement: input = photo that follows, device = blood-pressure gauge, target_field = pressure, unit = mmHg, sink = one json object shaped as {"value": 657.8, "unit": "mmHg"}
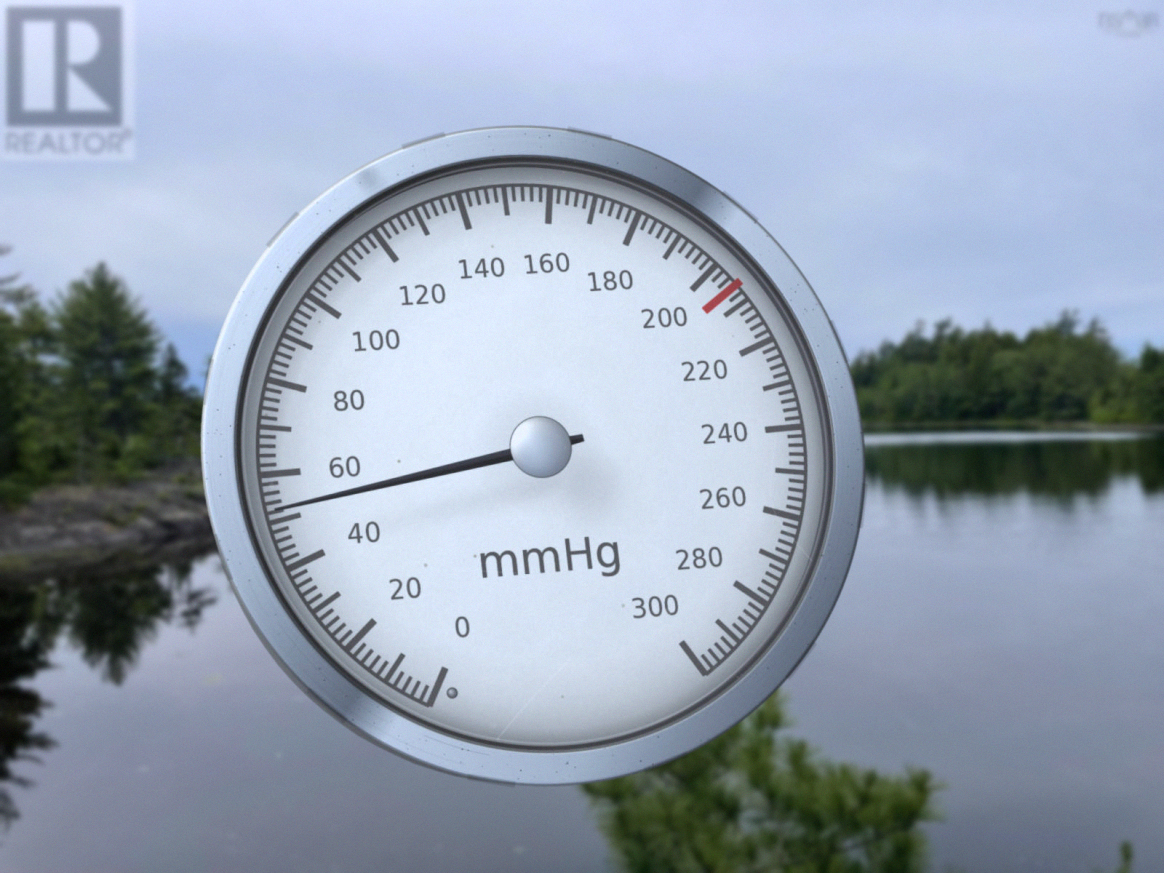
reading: {"value": 52, "unit": "mmHg"}
